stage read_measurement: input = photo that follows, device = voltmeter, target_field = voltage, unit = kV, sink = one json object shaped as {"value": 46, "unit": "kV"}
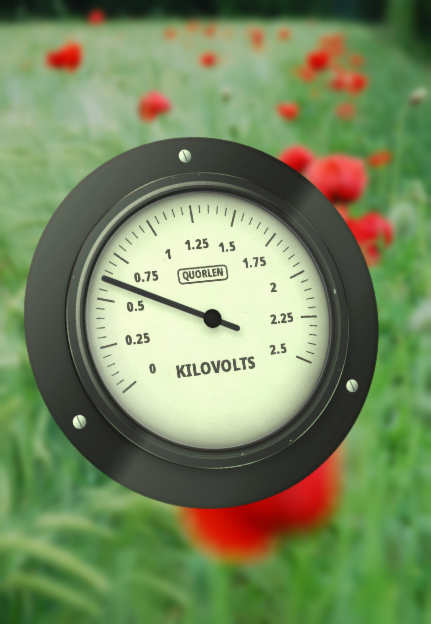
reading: {"value": 0.6, "unit": "kV"}
